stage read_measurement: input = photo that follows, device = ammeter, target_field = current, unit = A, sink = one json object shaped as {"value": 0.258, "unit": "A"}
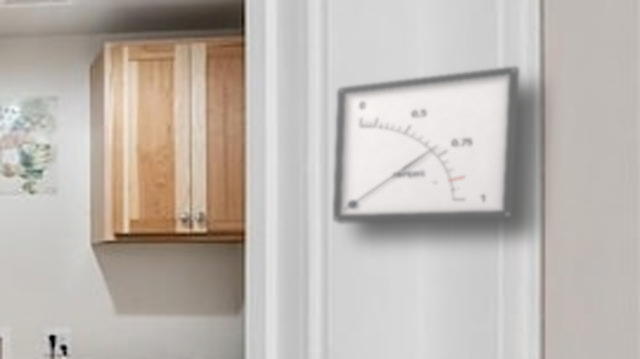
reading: {"value": 0.7, "unit": "A"}
